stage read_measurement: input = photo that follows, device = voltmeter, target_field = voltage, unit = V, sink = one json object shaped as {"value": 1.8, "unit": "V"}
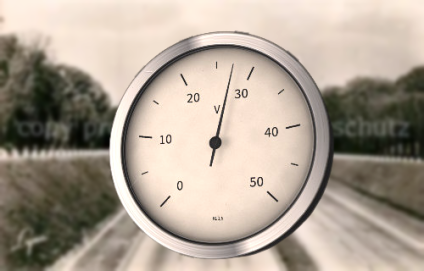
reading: {"value": 27.5, "unit": "V"}
